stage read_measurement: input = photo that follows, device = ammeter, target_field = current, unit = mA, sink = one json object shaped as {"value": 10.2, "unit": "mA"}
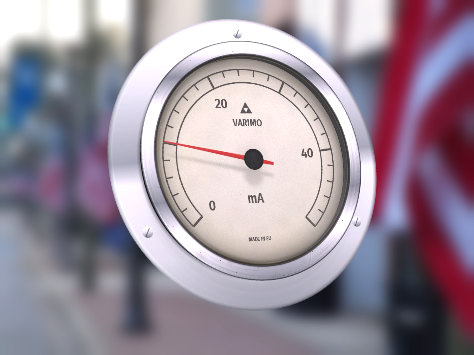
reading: {"value": 10, "unit": "mA"}
